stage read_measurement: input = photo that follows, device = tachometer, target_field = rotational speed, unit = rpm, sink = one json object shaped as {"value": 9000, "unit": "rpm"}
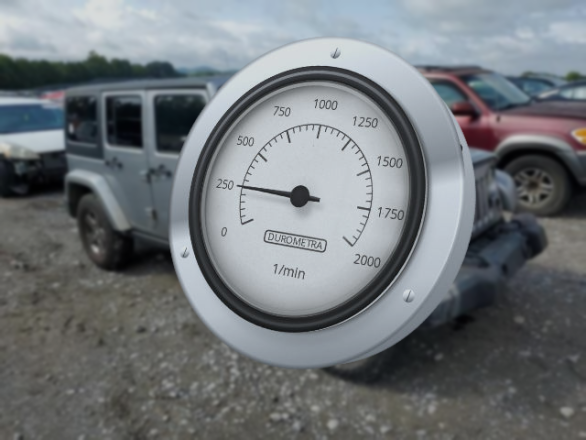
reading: {"value": 250, "unit": "rpm"}
